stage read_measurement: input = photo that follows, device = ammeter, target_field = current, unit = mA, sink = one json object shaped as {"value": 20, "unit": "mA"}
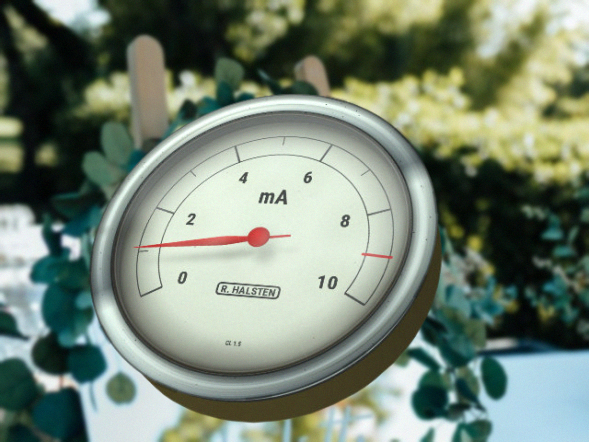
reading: {"value": 1, "unit": "mA"}
